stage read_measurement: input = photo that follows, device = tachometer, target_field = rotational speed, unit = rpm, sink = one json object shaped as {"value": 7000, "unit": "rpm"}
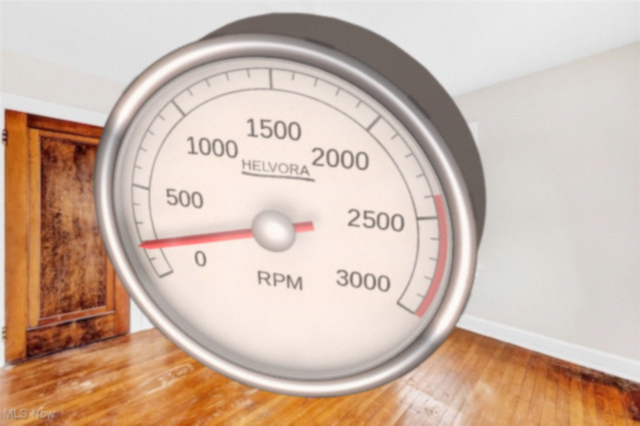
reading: {"value": 200, "unit": "rpm"}
